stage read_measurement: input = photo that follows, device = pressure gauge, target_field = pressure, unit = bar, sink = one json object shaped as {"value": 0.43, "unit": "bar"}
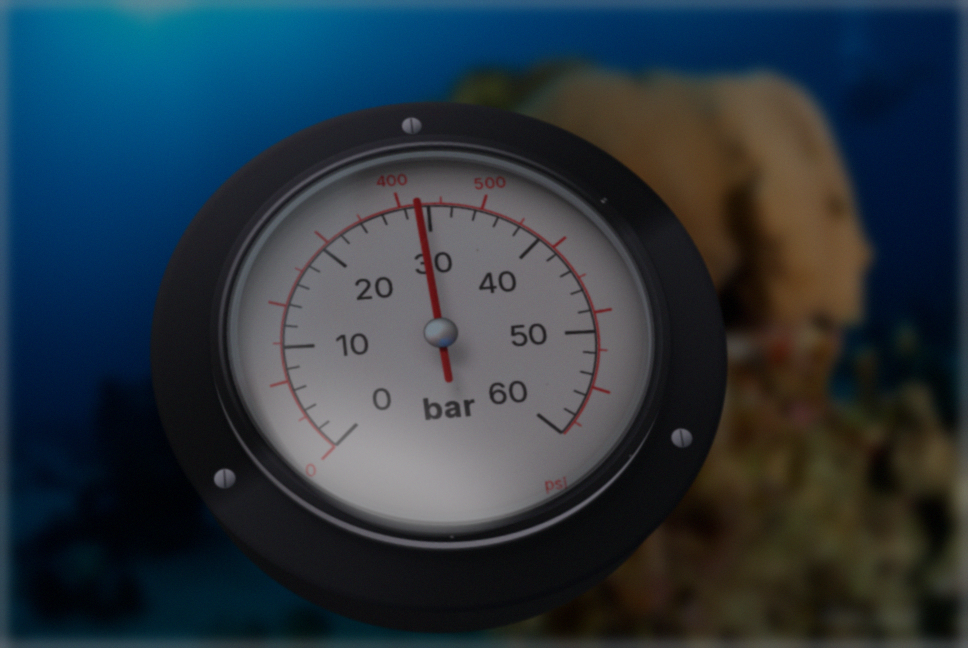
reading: {"value": 29, "unit": "bar"}
